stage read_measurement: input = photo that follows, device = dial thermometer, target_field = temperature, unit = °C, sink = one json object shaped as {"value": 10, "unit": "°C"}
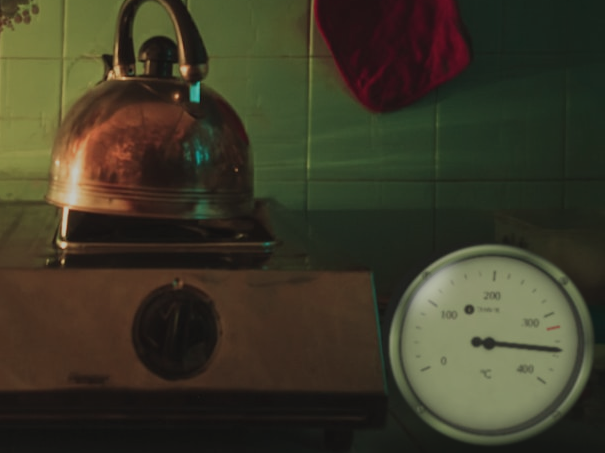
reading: {"value": 350, "unit": "°C"}
